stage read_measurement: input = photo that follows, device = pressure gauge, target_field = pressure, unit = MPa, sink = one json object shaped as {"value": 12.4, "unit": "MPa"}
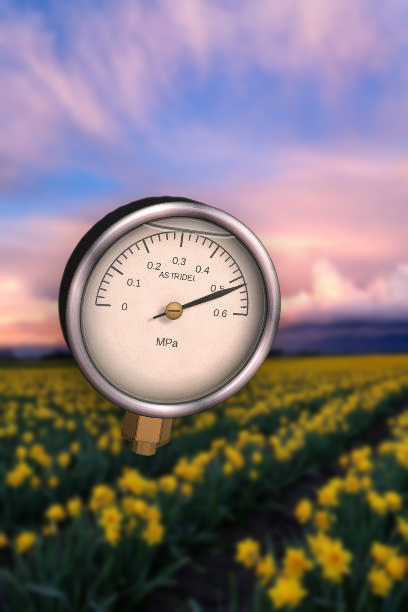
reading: {"value": 0.52, "unit": "MPa"}
